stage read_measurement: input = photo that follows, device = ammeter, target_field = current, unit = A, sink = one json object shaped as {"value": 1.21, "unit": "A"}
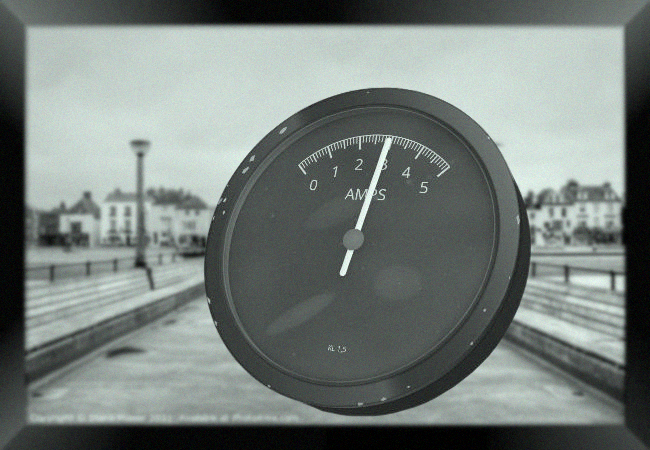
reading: {"value": 3, "unit": "A"}
